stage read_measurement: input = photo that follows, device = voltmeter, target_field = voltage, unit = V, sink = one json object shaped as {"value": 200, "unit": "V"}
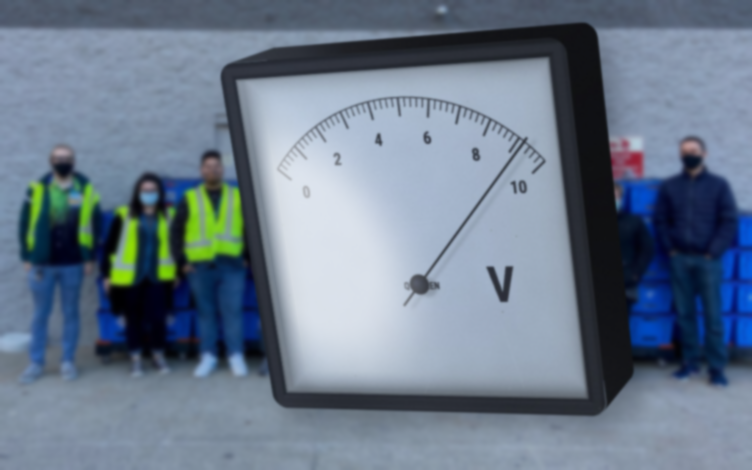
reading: {"value": 9.2, "unit": "V"}
